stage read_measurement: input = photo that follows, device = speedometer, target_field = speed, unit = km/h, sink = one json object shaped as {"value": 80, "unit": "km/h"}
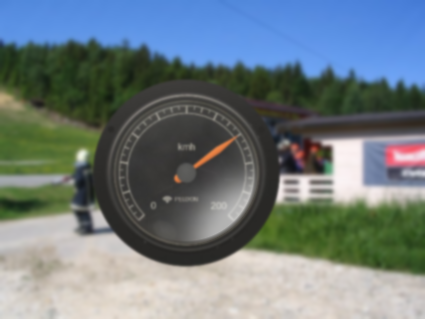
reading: {"value": 140, "unit": "km/h"}
